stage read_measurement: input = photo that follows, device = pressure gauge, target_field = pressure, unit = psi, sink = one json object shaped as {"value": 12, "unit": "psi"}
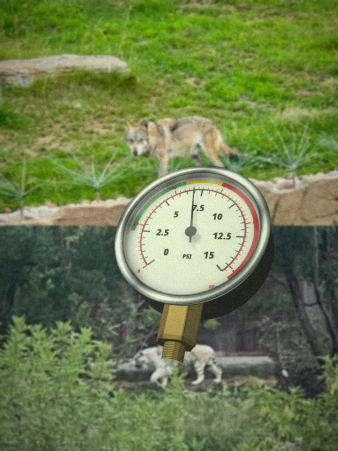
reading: {"value": 7, "unit": "psi"}
